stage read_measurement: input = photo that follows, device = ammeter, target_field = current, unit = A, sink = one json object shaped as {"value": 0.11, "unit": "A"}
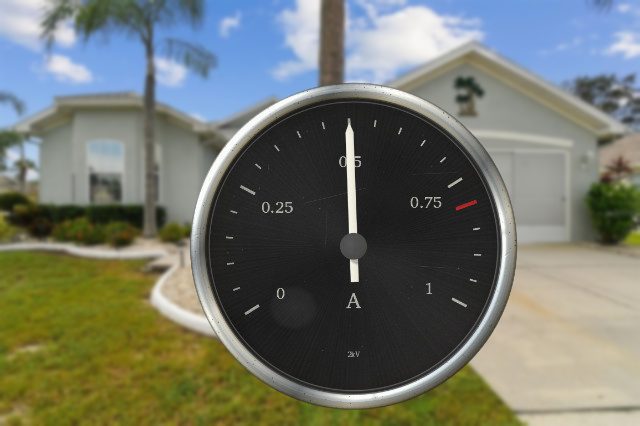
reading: {"value": 0.5, "unit": "A"}
